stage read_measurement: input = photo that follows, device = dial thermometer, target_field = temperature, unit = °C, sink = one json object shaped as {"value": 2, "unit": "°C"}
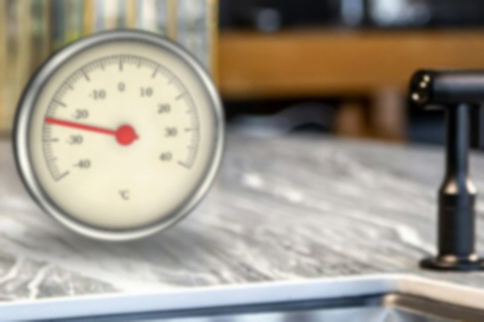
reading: {"value": -25, "unit": "°C"}
